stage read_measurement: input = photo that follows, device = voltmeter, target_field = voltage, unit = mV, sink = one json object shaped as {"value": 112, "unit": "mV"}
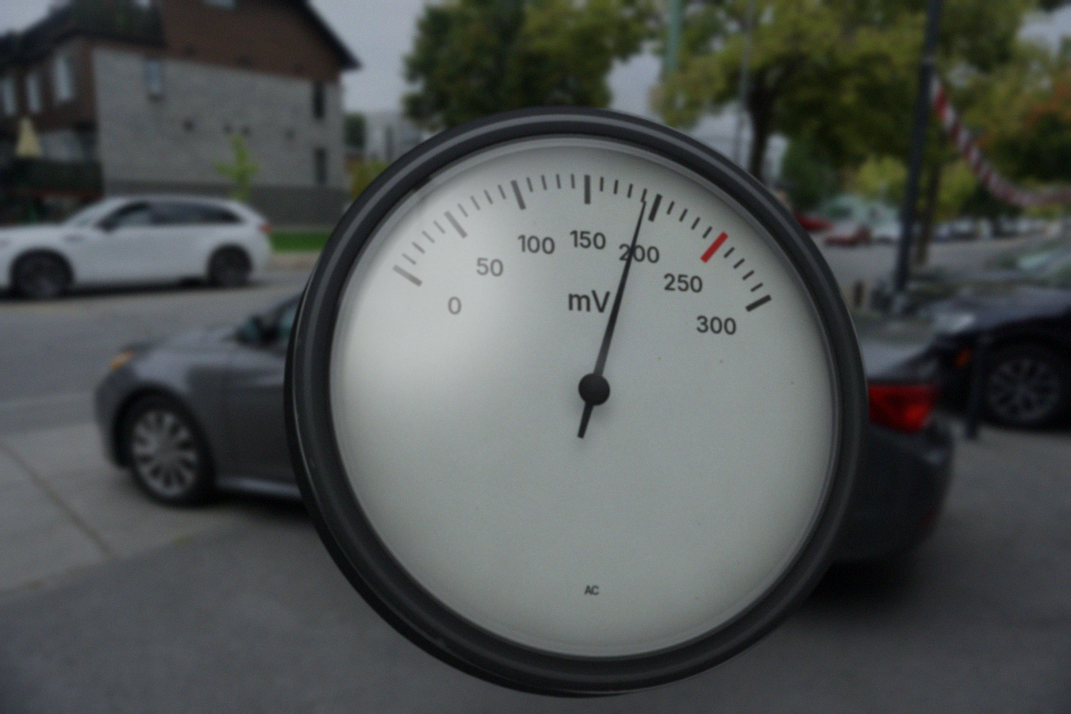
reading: {"value": 190, "unit": "mV"}
